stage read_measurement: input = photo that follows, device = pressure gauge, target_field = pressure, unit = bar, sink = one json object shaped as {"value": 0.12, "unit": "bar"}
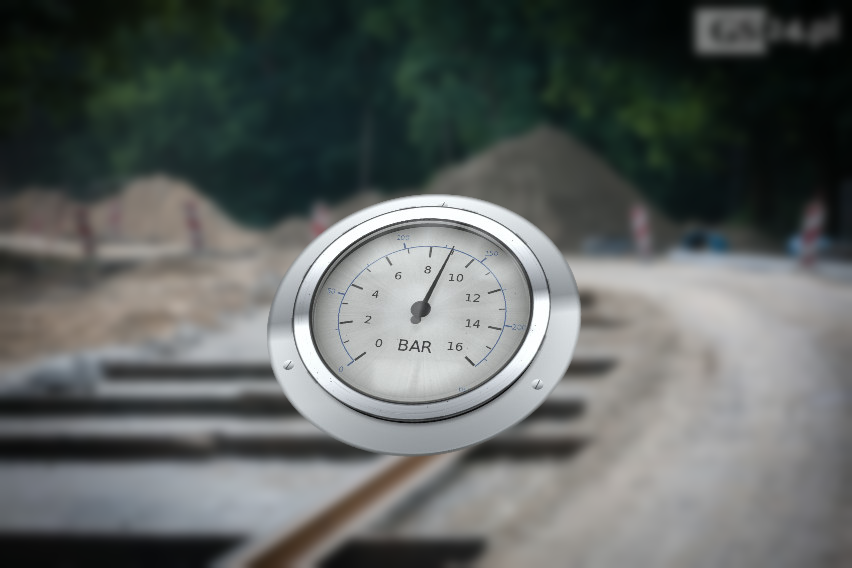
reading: {"value": 9, "unit": "bar"}
